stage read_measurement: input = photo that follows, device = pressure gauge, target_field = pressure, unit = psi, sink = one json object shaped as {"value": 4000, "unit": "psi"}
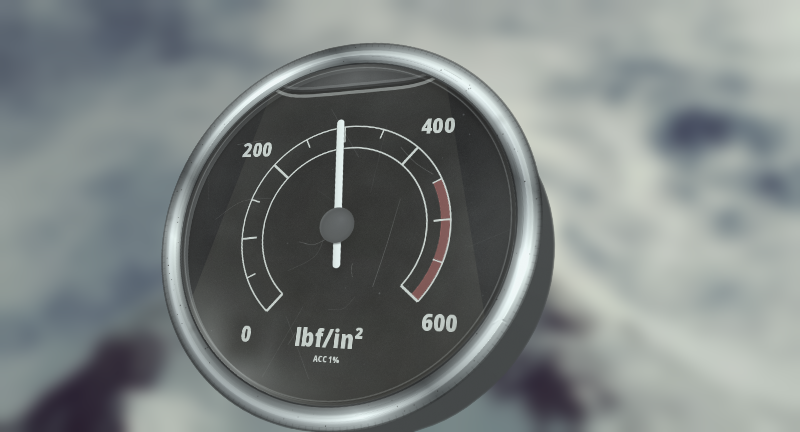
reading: {"value": 300, "unit": "psi"}
